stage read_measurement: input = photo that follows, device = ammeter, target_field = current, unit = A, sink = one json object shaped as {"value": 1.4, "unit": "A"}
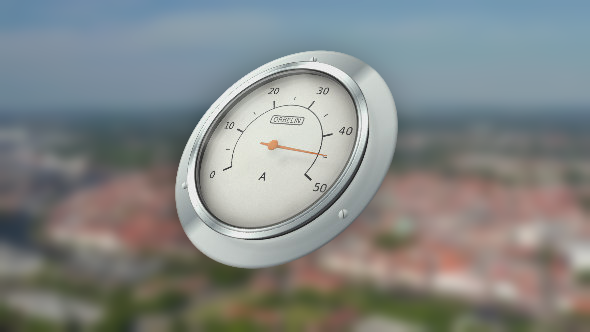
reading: {"value": 45, "unit": "A"}
